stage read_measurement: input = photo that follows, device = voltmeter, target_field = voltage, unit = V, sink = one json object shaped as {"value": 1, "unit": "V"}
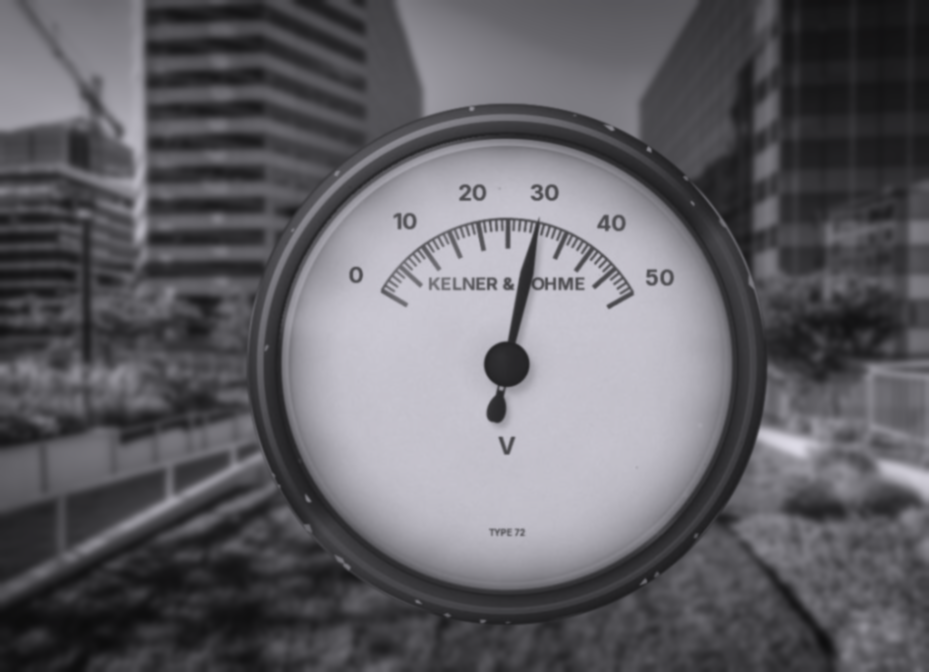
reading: {"value": 30, "unit": "V"}
